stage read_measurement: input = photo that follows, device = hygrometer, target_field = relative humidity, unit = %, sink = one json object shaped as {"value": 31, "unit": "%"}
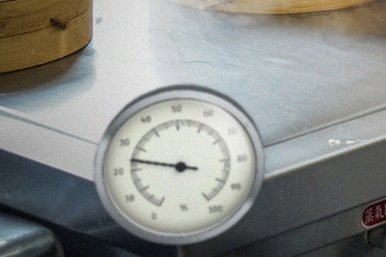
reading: {"value": 25, "unit": "%"}
